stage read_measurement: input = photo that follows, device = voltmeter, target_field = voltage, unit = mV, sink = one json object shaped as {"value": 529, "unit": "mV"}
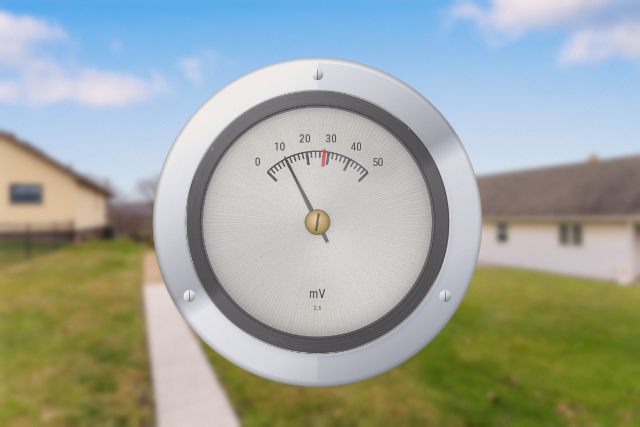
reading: {"value": 10, "unit": "mV"}
